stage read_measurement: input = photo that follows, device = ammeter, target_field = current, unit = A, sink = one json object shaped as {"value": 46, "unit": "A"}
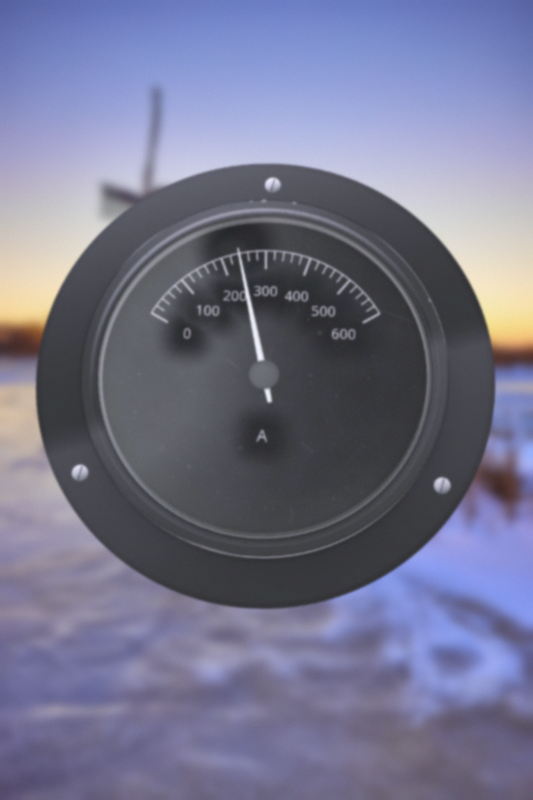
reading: {"value": 240, "unit": "A"}
